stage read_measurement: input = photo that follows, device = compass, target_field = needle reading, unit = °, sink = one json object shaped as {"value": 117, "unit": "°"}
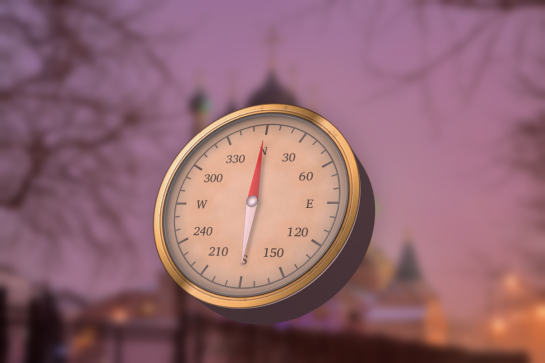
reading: {"value": 0, "unit": "°"}
